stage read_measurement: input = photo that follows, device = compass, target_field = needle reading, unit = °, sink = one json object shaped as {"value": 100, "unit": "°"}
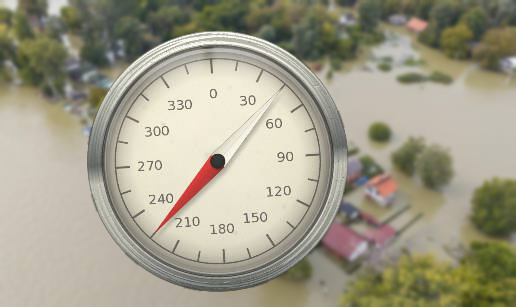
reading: {"value": 225, "unit": "°"}
